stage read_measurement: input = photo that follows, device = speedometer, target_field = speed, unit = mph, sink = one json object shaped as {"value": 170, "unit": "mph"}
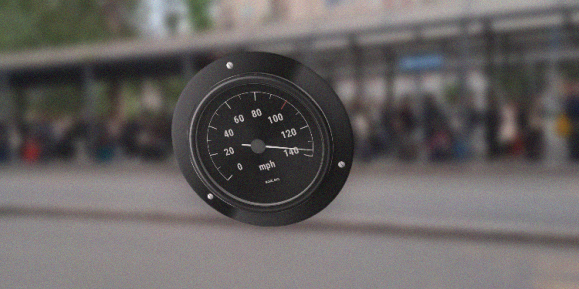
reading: {"value": 135, "unit": "mph"}
